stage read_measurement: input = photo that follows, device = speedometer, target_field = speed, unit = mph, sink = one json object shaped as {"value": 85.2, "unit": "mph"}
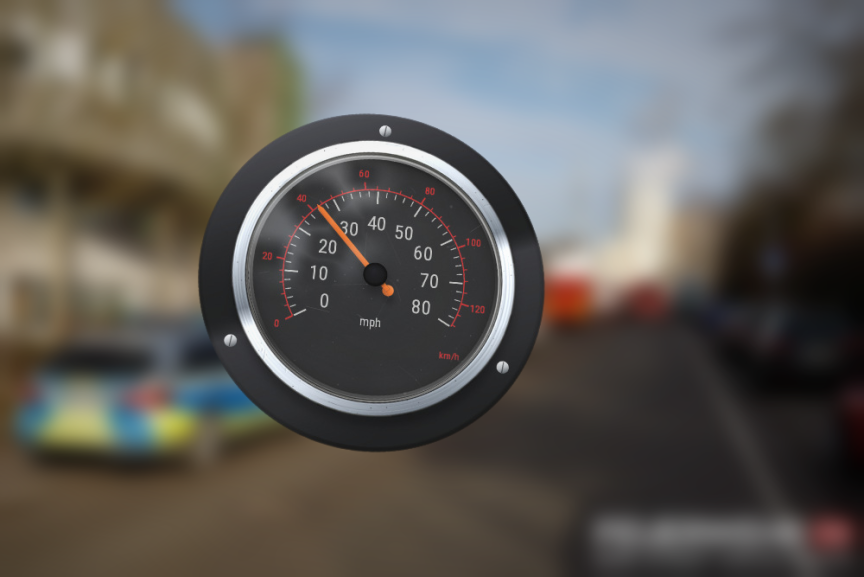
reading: {"value": 26, "unit": "mph"}
